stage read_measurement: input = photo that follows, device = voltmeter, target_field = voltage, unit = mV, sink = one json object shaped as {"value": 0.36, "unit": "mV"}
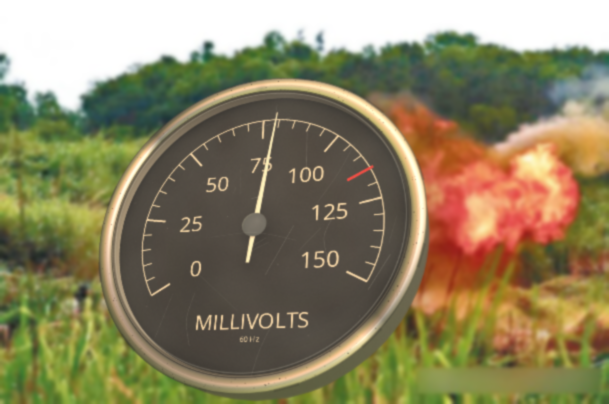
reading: {"value": 80, "unit": "mV"}
